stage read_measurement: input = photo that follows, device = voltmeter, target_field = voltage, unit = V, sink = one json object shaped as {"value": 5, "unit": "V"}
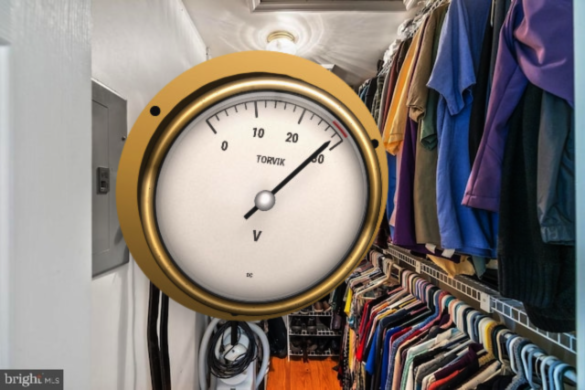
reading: {"value": 28, "unit": "V"}
